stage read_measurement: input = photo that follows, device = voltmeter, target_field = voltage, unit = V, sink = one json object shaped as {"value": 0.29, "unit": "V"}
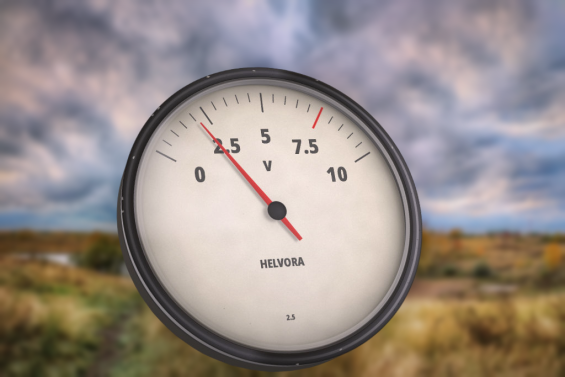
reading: {"value": 2, "unit": "V"}
